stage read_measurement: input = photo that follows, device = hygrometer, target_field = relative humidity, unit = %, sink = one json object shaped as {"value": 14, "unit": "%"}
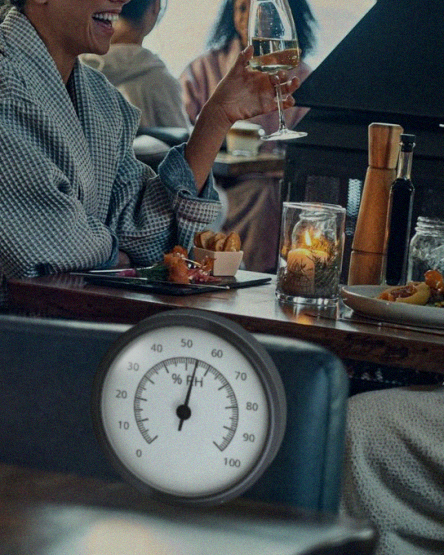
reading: {"value": 55, "unit": "%"}
